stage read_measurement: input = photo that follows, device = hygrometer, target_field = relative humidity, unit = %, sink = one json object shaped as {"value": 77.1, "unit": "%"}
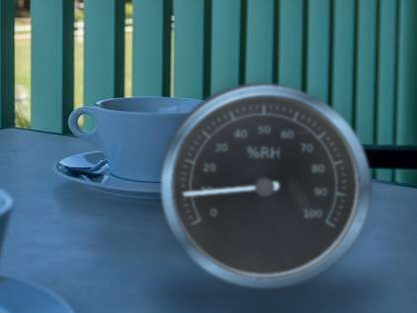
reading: {"value": 10, "unit": "%"}
